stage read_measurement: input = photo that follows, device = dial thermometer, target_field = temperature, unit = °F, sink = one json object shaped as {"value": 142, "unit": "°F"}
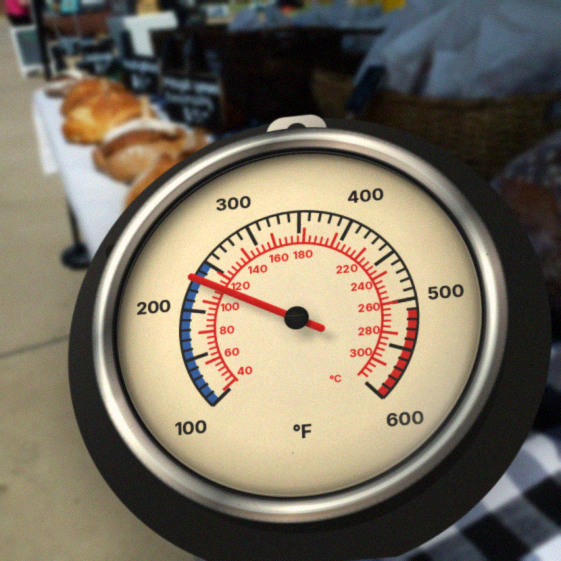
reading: {"value": 230, "unit": "°F"}
